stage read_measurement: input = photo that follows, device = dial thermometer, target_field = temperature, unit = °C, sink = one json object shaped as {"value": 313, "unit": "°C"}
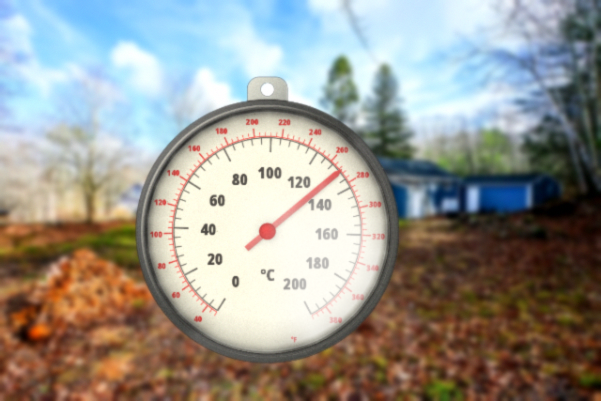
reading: {"value": 132, "unit": "°C"}
